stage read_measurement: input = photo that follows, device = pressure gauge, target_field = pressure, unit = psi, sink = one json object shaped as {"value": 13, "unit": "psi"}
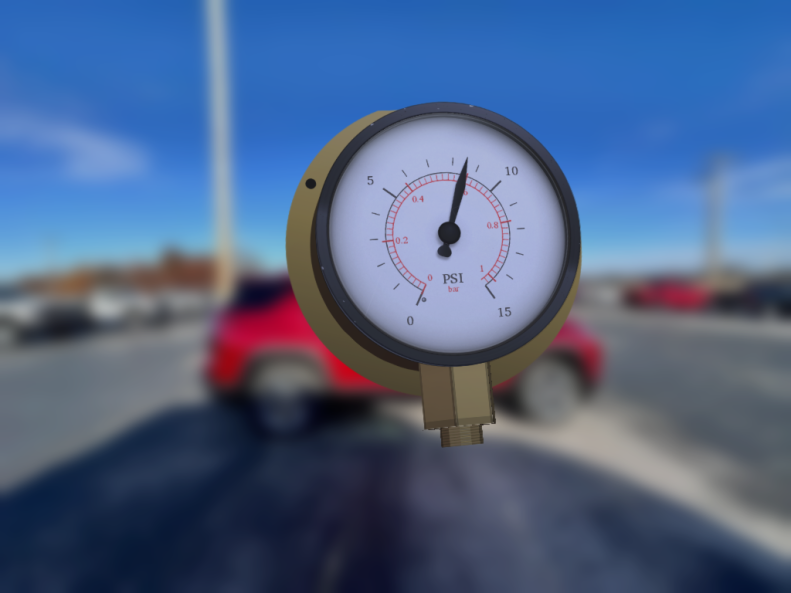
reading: {"value": 8.5, "unit": "psi"}
